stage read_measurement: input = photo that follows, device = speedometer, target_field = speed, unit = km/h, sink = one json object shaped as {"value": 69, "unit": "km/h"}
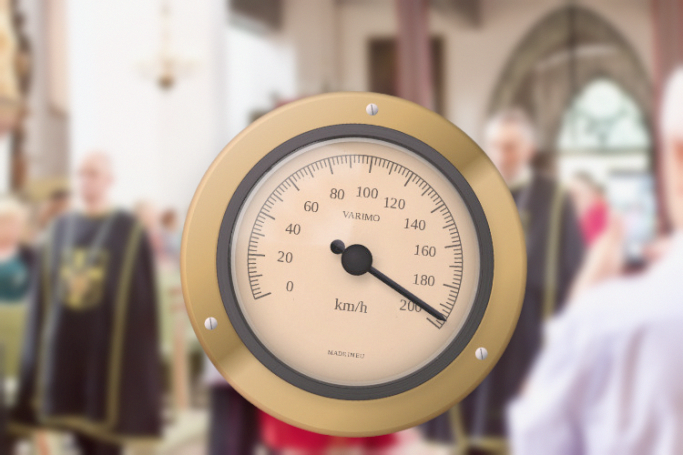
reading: {"value": 196, "unit": "km/h"}
